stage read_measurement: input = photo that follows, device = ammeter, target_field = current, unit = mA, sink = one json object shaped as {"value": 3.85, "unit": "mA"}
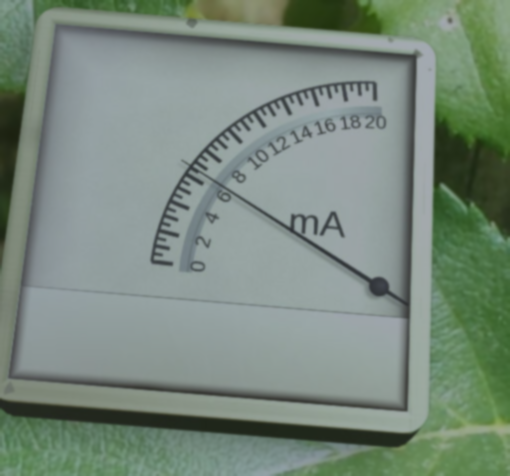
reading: {"value": 6.5, "unit": "mA"}
